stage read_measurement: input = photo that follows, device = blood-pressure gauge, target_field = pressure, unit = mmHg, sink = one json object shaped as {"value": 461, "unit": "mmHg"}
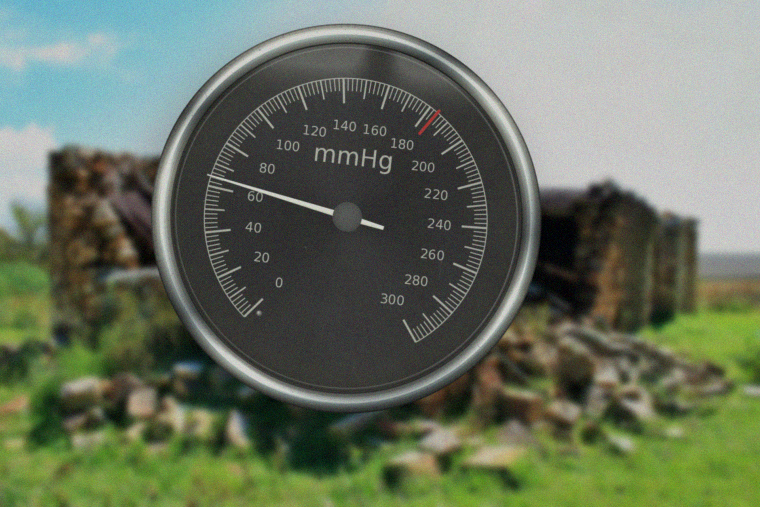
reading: {"value": 64, "unit": "mmHg"}
